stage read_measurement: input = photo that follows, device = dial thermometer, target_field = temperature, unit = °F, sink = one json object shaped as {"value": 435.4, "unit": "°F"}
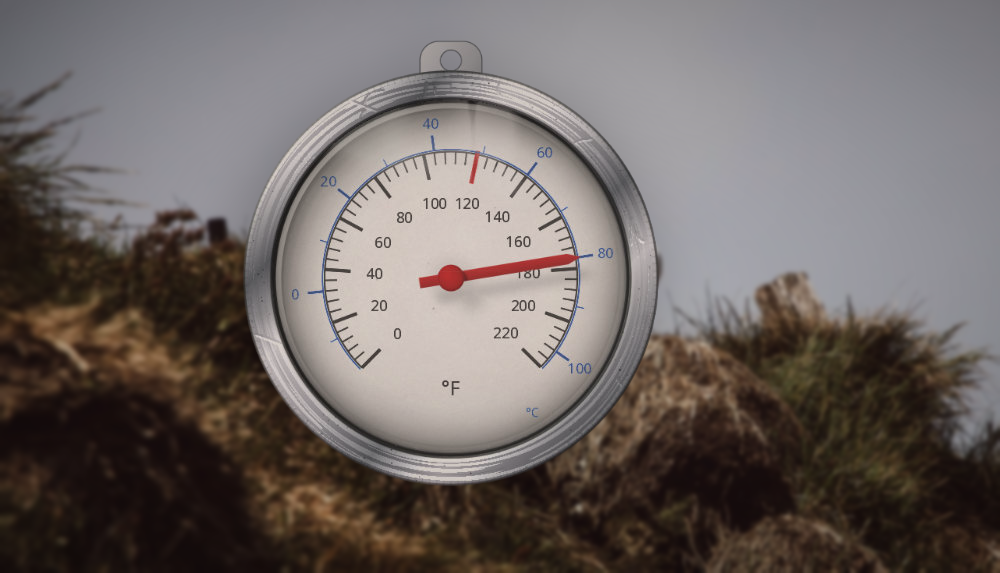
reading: {"value": 176, "unit": "°F"}
